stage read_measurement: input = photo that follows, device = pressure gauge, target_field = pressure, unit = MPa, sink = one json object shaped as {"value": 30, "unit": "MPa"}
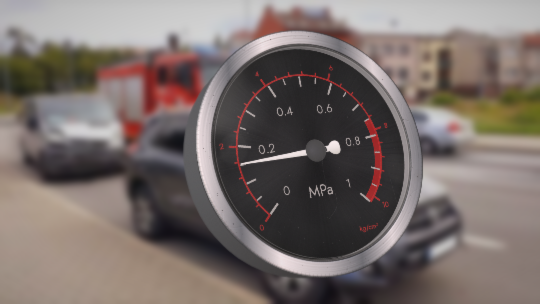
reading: {"value": 0.15, "unit": "MPa"}
